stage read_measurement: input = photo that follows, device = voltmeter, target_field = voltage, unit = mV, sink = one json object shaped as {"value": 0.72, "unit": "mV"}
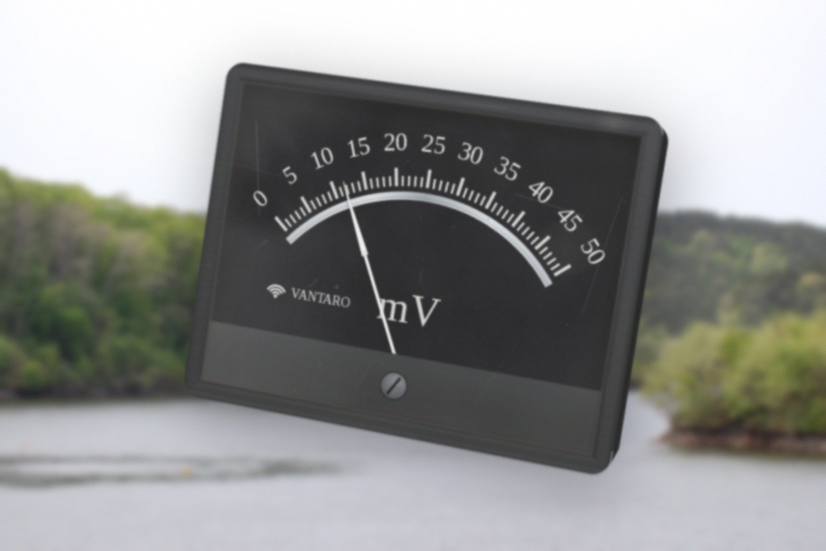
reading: {"value": 12, "unit": "mV"}
